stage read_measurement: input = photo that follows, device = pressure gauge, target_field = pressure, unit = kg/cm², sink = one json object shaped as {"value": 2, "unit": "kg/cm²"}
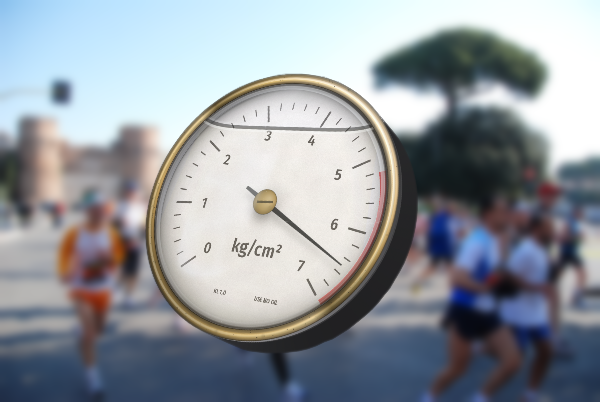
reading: {"value": 6.5, "unit": "kg/cm²"}
